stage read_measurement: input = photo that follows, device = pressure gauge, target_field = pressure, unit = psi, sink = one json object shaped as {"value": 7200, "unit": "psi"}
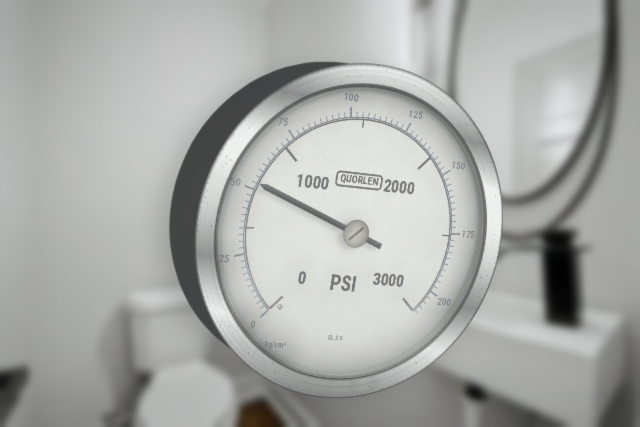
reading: {"value": 750, "unit": "psi"}
